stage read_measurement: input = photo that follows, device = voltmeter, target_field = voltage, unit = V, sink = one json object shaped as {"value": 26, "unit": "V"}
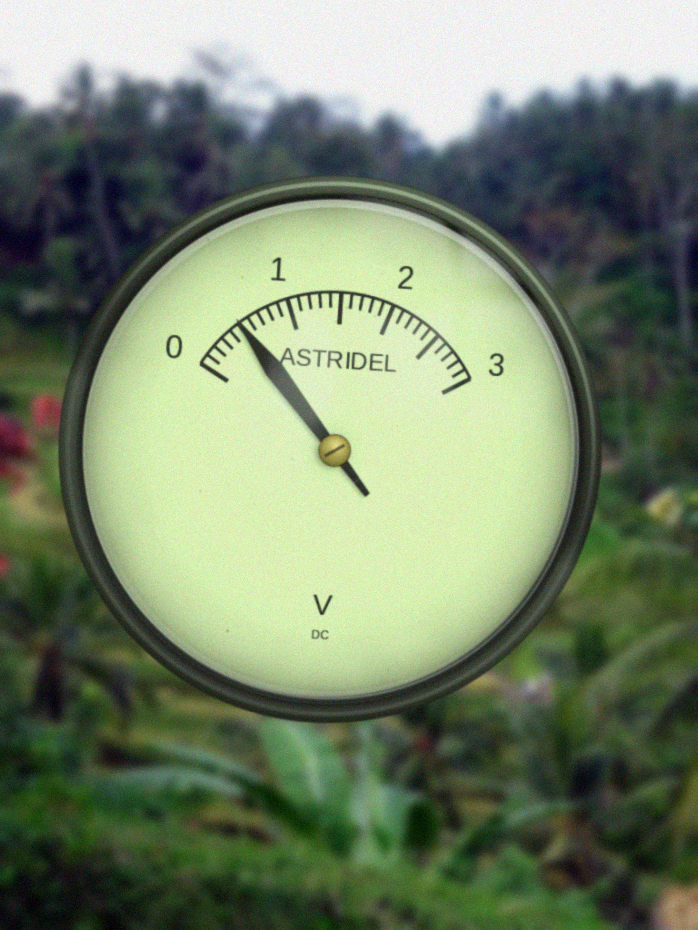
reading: {"value": 0.5, "unit": "V"}
